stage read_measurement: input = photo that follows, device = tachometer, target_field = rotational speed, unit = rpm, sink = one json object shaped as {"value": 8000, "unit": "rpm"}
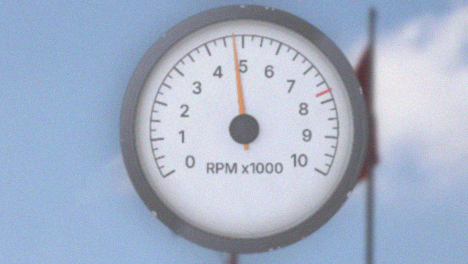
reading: {"value": 4750, "unit": "rpm"}
